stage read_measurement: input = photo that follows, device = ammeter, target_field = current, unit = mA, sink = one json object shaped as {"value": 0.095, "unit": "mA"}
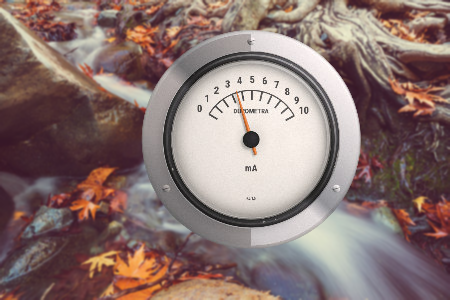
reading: {"value": 3.5, "unit": "mA"}
